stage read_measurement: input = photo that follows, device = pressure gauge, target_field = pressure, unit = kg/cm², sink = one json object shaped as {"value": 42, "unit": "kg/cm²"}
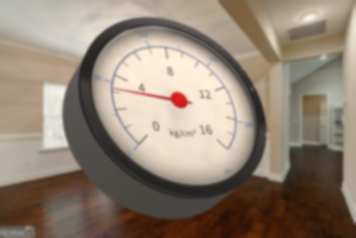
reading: {"value": 3, "unit": "kg/cm²"}
